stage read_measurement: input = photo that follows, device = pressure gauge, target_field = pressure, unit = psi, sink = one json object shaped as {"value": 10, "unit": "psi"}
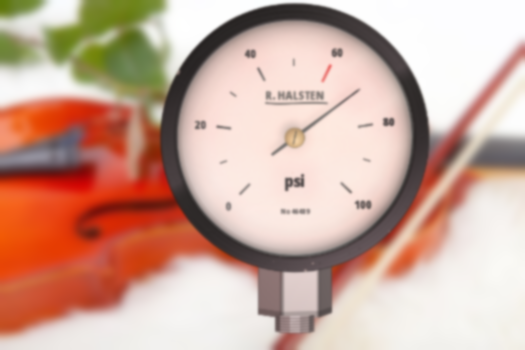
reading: {"value": 70, "unit": "psi"}
